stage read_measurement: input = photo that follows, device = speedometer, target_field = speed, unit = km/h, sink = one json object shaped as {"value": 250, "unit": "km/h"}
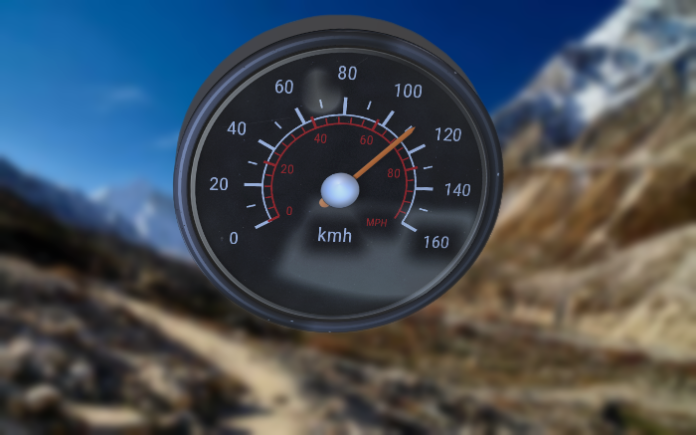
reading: {"value": 110, "unit": "km/h"}
